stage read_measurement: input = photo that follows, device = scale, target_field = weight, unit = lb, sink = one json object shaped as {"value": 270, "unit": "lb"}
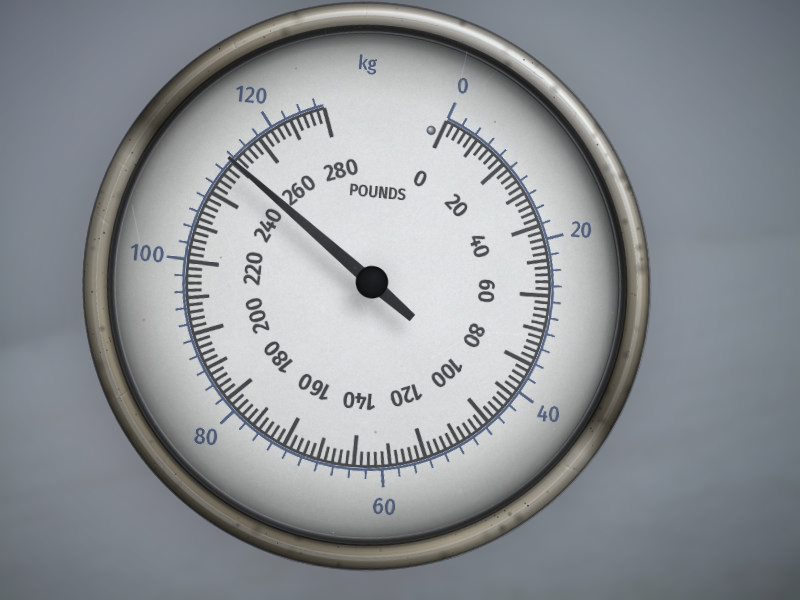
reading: {"value": 250, "unit": "lb"}
